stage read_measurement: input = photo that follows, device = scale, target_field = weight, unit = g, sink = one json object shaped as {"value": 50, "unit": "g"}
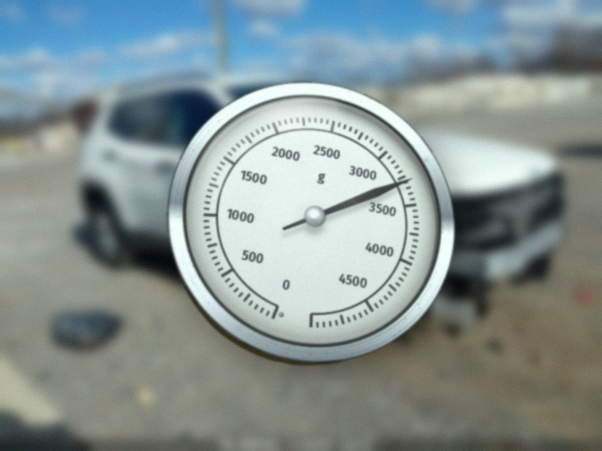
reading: {"value": 3300, "unit": "g"}
